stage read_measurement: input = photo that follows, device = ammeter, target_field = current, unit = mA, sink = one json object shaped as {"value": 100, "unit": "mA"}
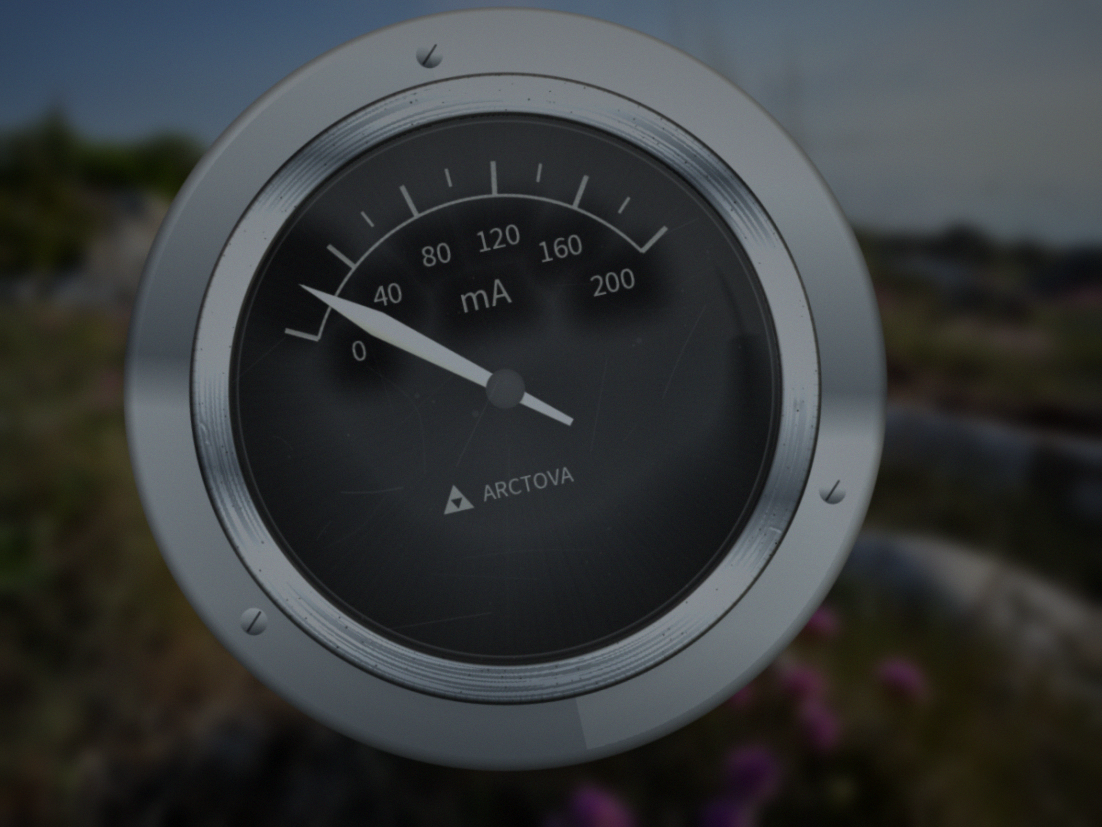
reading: {"value": 20, "unit": "mA"}
